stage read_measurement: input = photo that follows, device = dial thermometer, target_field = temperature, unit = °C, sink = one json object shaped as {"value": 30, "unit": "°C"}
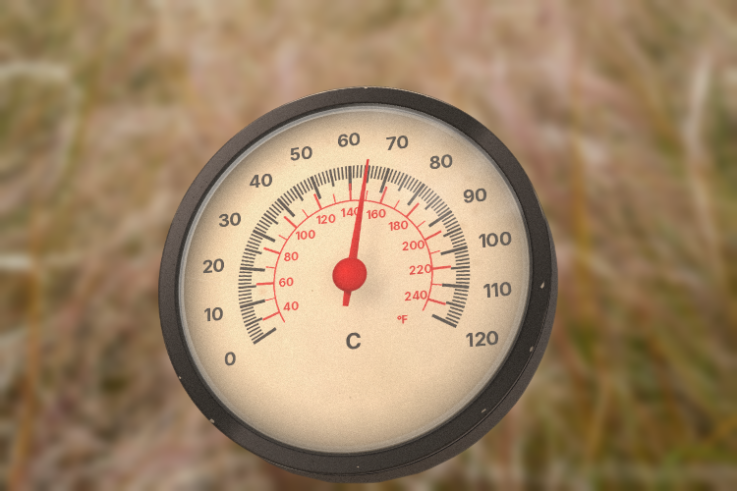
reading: {"value": 65, "unit": "°C"}
